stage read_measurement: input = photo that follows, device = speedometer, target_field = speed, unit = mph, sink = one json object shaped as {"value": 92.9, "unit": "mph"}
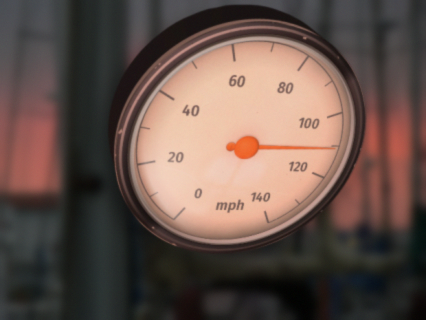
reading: {"value": 110, "unit": "mph"}
